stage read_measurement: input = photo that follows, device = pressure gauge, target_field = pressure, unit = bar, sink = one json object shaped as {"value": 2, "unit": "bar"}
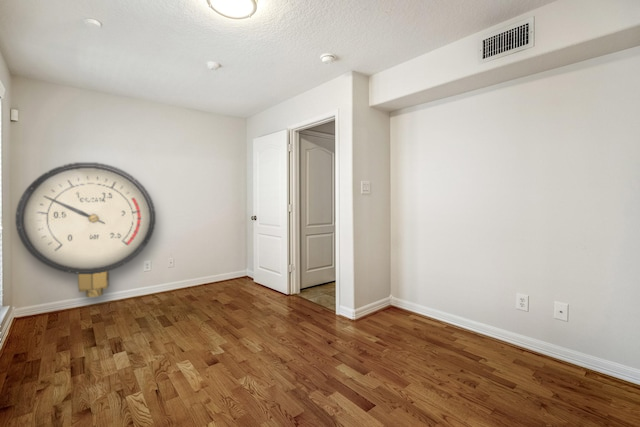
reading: {"value": 0.7, "unit": "bar"}
